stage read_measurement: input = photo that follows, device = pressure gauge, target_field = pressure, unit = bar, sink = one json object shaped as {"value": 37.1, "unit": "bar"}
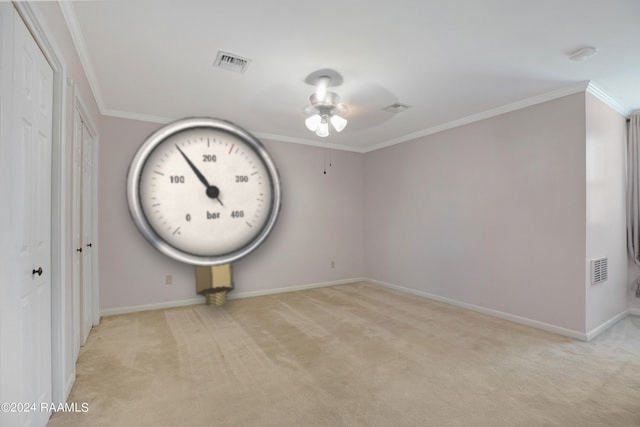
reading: {"value": 150, "unit": "bar"}
